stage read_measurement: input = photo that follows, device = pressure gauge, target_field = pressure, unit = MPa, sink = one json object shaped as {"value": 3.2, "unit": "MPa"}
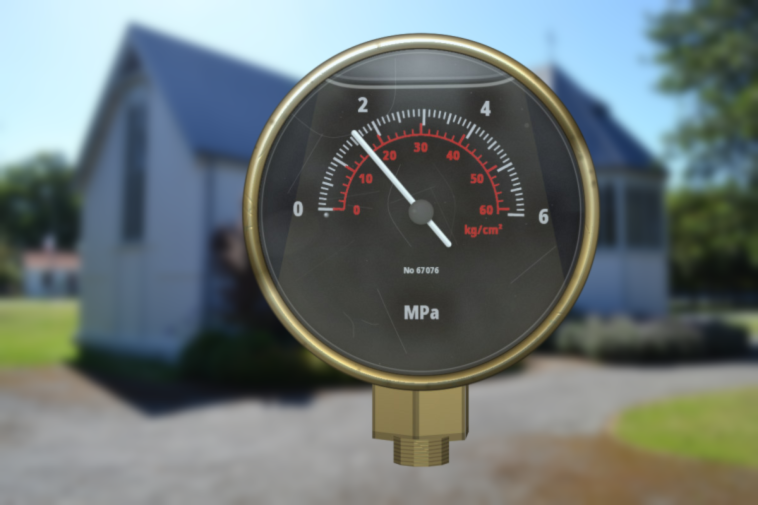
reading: {"value": 1.6, "unit": "MPa"}
